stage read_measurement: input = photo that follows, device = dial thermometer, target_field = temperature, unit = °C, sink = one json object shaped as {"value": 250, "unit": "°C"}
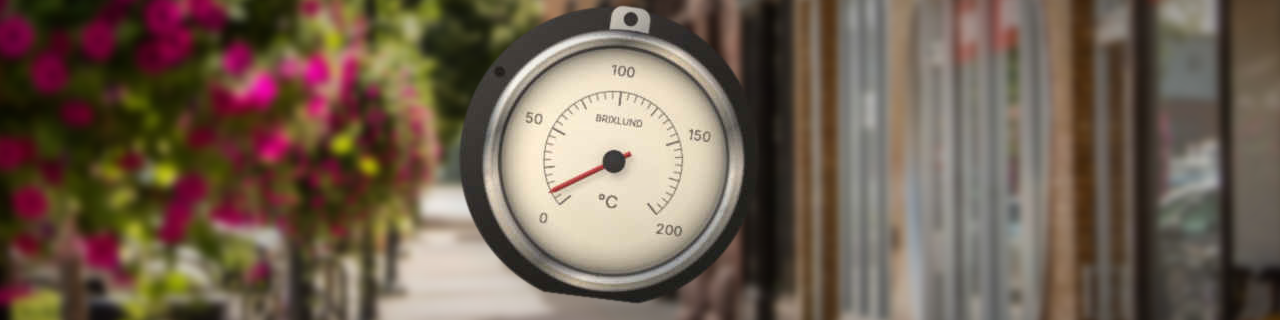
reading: {"value": 10, "unit": "°C"}
